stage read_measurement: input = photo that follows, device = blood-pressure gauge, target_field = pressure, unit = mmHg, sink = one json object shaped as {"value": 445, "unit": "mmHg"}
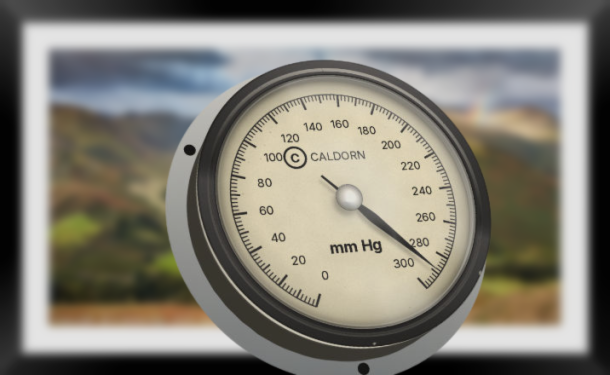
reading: {"value": 290, "unit": "mmHg"}
